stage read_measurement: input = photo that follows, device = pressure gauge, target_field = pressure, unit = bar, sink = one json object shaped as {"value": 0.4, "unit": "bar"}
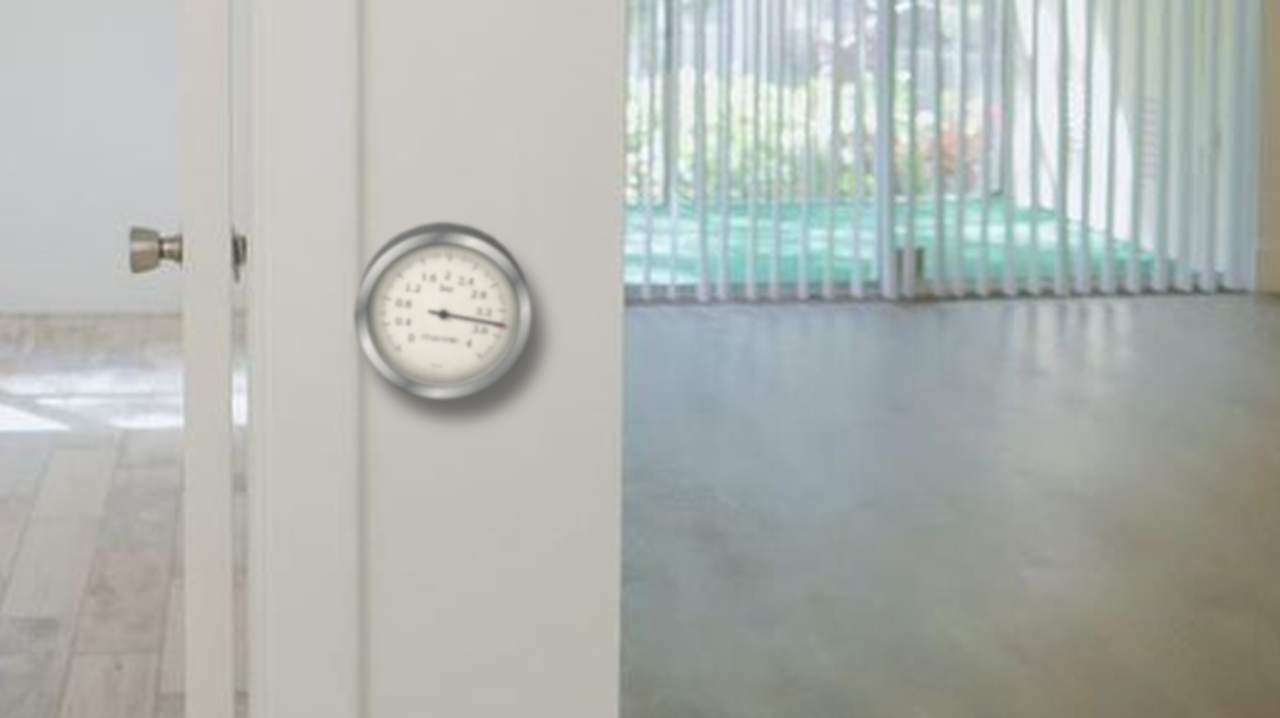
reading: {"value": 3.4, "unit": "bar"}
